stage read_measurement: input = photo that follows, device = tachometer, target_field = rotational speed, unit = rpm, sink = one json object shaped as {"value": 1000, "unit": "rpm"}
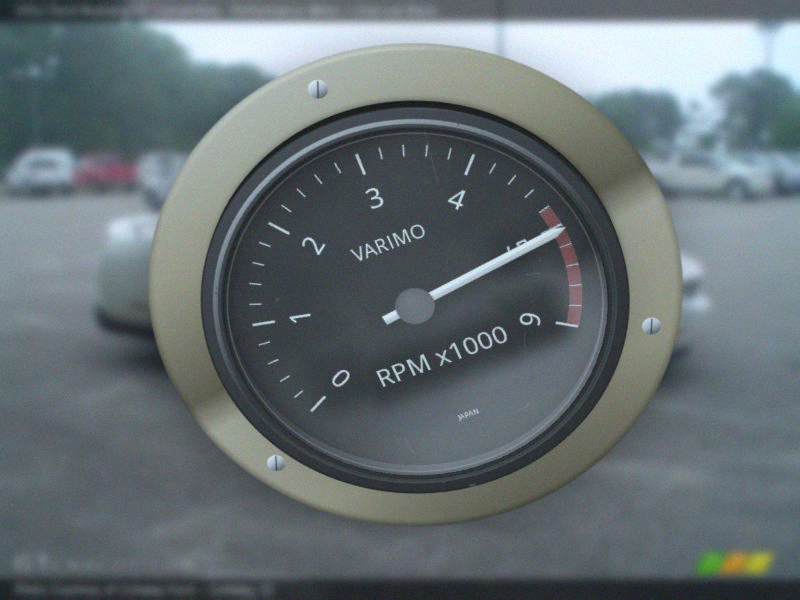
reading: {"value": 5000, "unit": "rpm"}
